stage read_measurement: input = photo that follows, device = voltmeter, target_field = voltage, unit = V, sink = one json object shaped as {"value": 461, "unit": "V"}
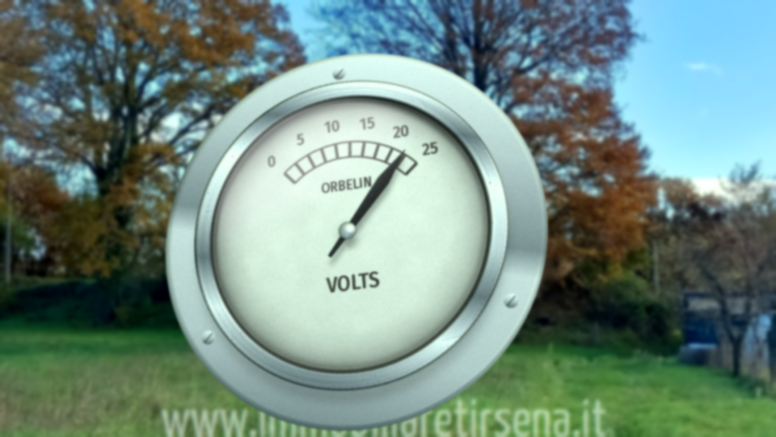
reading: {"value": 22.5, "unit": "V"}
